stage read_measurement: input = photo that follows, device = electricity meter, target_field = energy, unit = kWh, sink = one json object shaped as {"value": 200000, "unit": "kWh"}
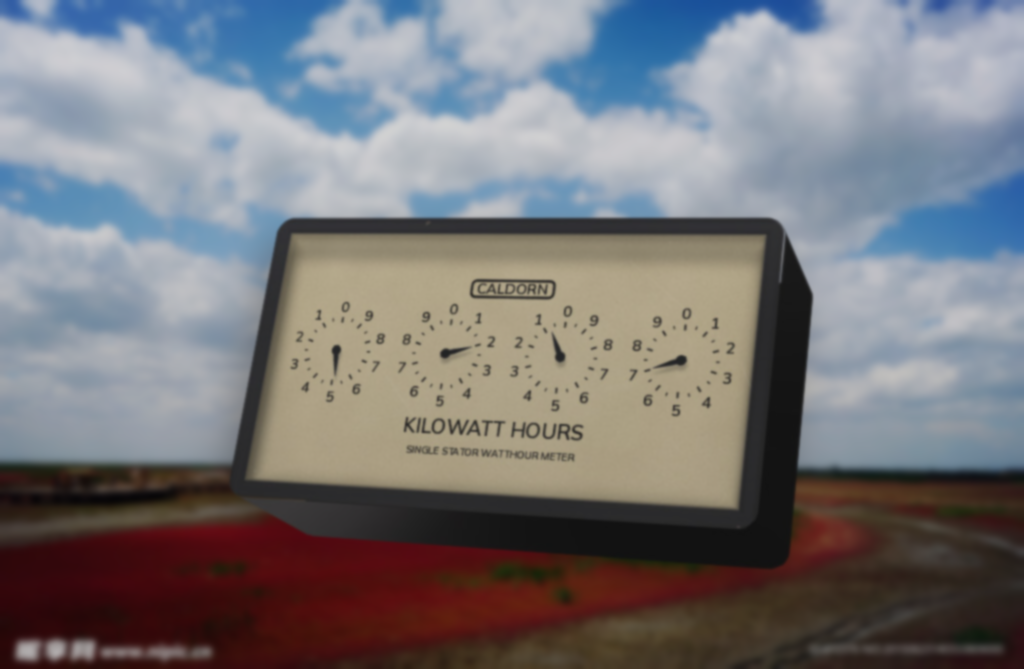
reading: {"value": 5207, "unit": "kWh"}
